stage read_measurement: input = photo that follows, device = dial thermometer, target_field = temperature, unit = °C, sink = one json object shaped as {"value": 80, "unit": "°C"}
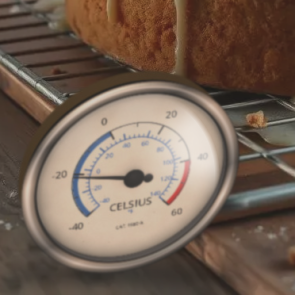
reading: {"value": -20, "unit": "°C"}
